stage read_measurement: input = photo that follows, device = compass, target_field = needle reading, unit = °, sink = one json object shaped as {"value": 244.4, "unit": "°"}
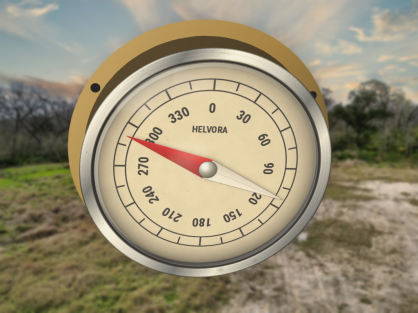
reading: {"value": 292.5, "unit": "°"}
